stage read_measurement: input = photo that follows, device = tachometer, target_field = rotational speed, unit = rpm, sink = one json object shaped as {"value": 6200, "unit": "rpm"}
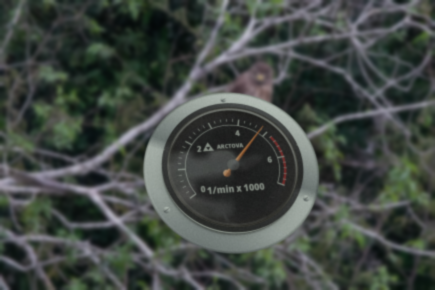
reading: {"value": 4800, "unit": "rpm"}
